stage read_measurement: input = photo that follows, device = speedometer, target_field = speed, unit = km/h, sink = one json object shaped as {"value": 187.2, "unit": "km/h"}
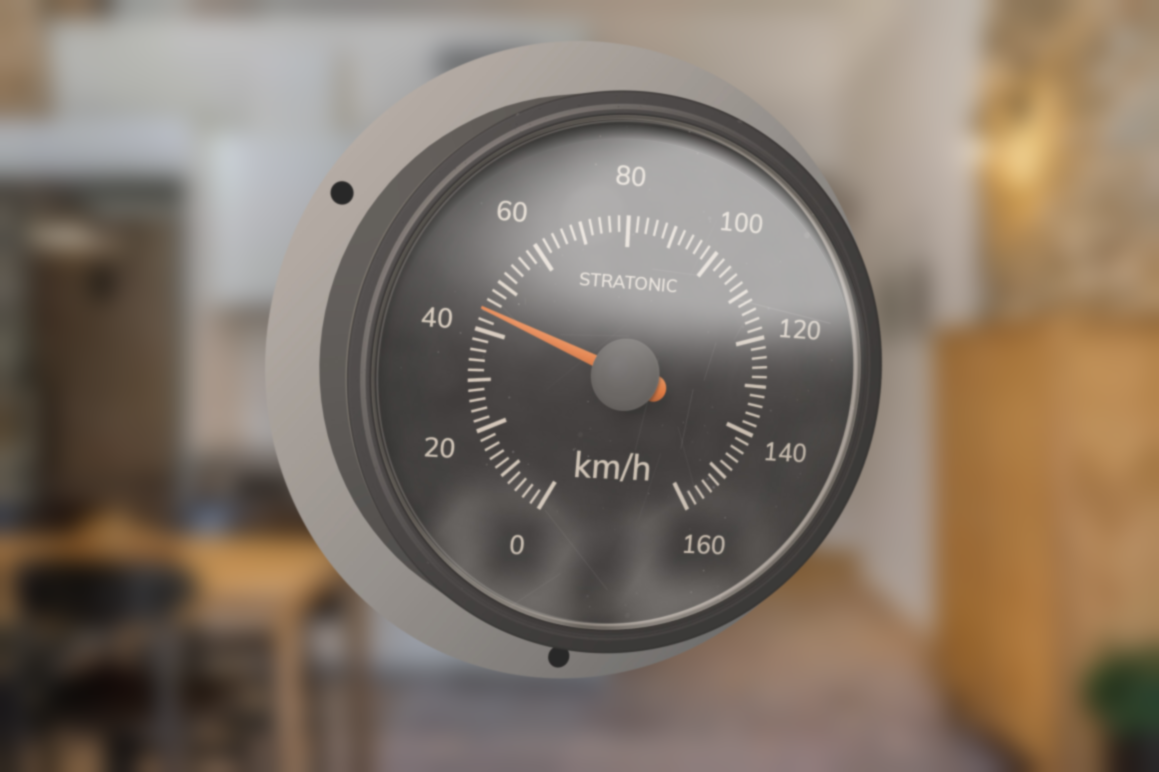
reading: {"value": 44, "unit": "km/h"}
